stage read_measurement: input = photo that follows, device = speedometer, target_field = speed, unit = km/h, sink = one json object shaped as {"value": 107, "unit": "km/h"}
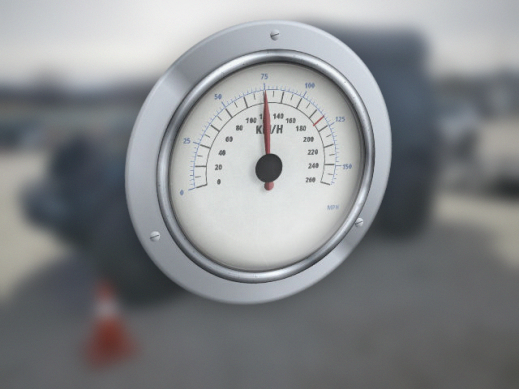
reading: {"value": 120, "unit": "km/h"}
